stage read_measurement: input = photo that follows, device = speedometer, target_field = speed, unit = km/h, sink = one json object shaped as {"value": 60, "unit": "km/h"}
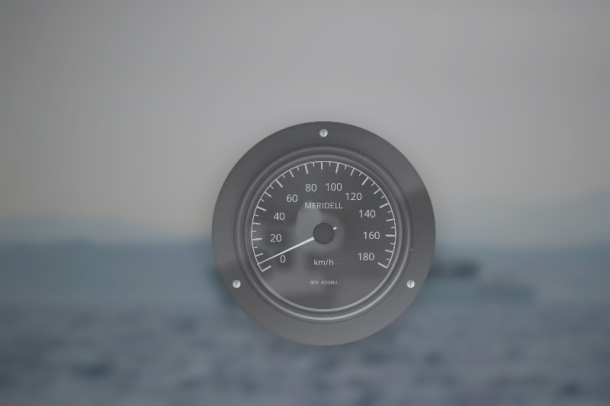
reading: {"value": 5, "unit": "km/h"}
